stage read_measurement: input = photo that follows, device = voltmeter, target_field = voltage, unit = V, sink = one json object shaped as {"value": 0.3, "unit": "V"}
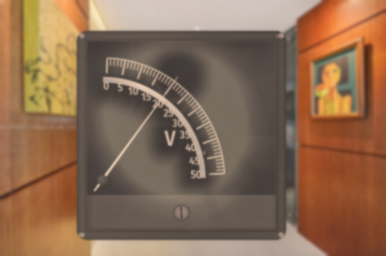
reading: {"value": 20, "unit": "V"}
